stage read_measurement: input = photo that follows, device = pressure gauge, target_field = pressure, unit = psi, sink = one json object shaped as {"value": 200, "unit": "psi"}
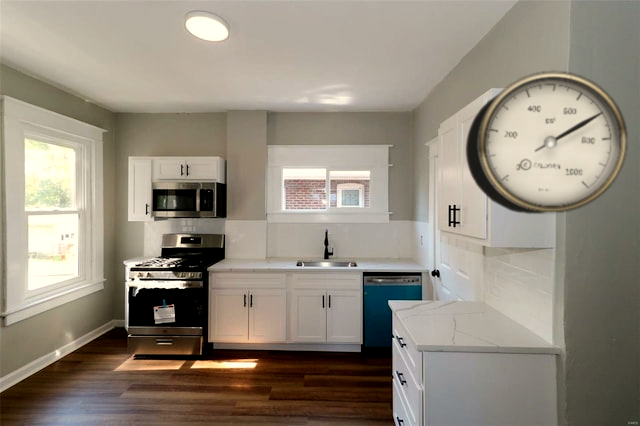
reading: {"value": 700, "unit": "psi"}
